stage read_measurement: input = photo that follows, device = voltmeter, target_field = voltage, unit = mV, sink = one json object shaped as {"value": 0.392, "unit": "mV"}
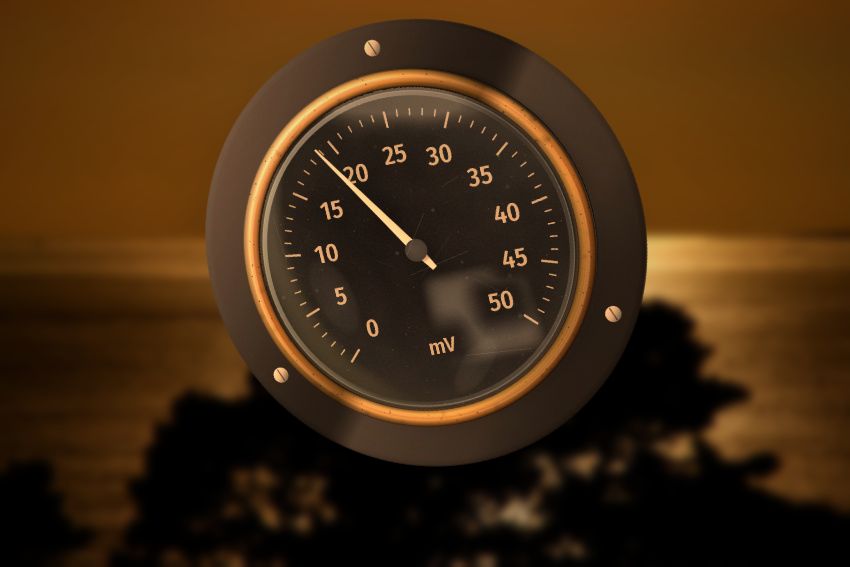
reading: {"value": 19, "unit": "mV"}
